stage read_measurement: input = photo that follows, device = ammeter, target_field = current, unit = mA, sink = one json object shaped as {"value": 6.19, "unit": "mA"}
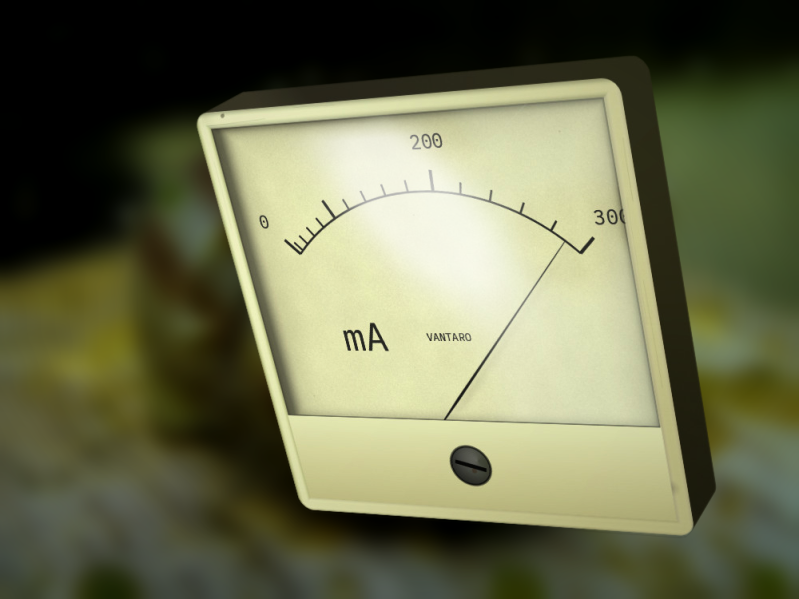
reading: {"value": 290, "unit": "mA"}
